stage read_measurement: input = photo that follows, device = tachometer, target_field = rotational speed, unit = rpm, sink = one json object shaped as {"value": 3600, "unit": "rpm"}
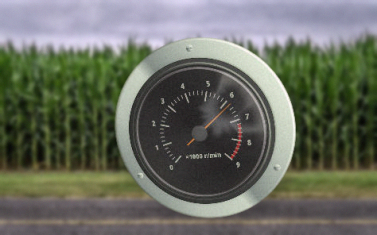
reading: {"value": 6200, "unit": "rpm"}
